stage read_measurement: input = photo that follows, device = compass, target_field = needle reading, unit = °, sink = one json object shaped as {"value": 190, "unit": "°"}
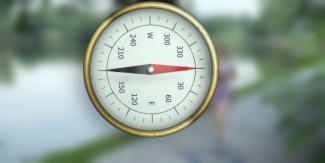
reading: {"value": 0, "unit": "°"}
